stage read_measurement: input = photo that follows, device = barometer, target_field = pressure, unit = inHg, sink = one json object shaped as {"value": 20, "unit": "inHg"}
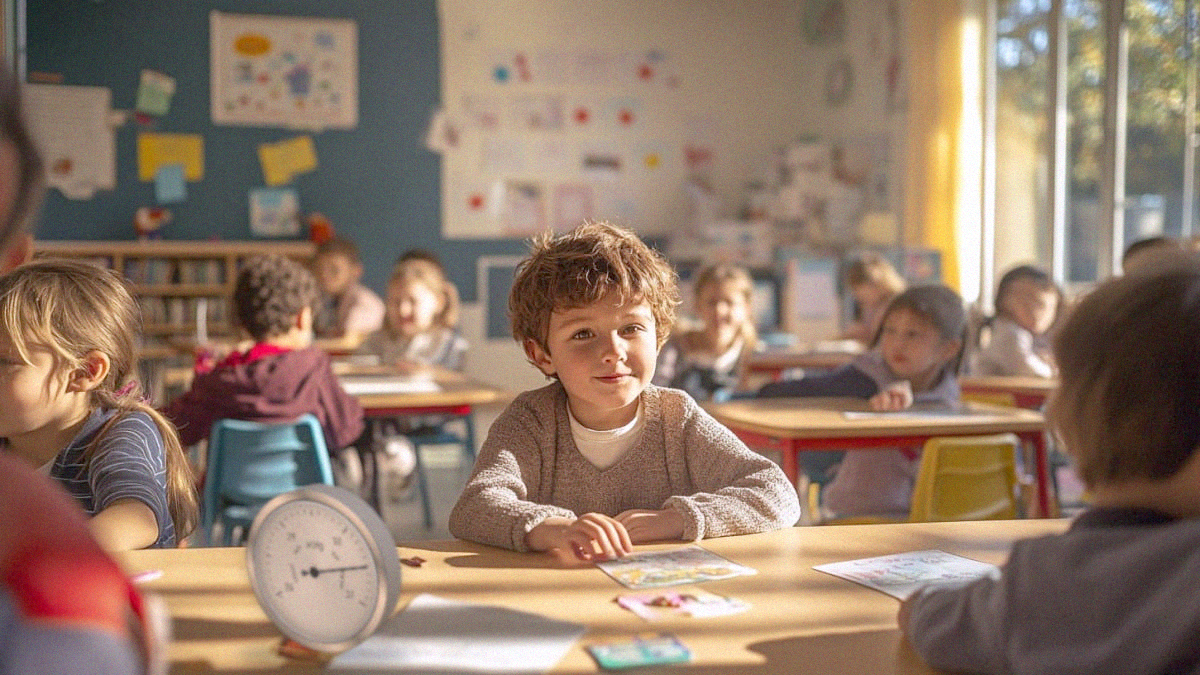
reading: {"value": 30.5, "unit": "inHg"}
